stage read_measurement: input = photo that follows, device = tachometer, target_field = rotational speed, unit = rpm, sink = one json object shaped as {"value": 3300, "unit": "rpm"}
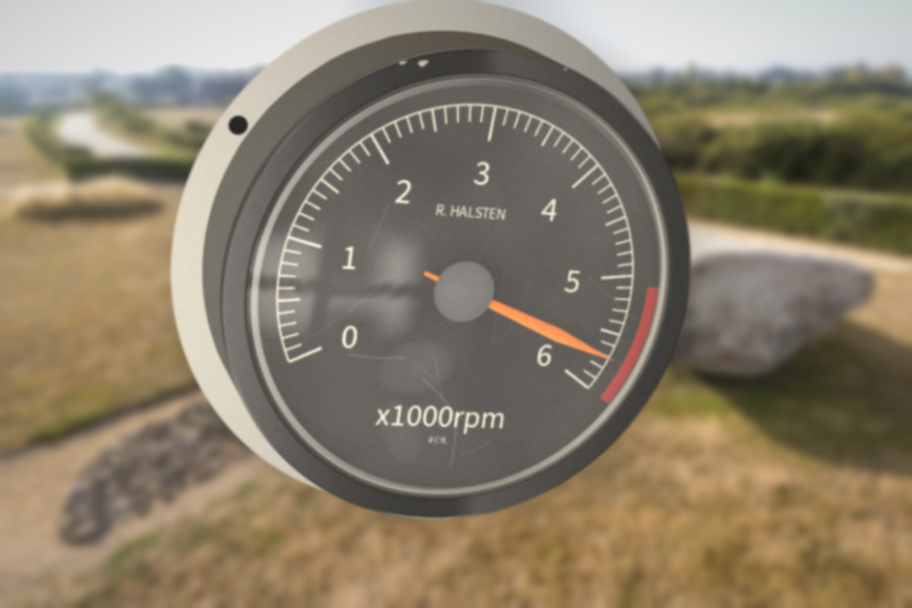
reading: {"value": 5700, "unit": "rpm"}
